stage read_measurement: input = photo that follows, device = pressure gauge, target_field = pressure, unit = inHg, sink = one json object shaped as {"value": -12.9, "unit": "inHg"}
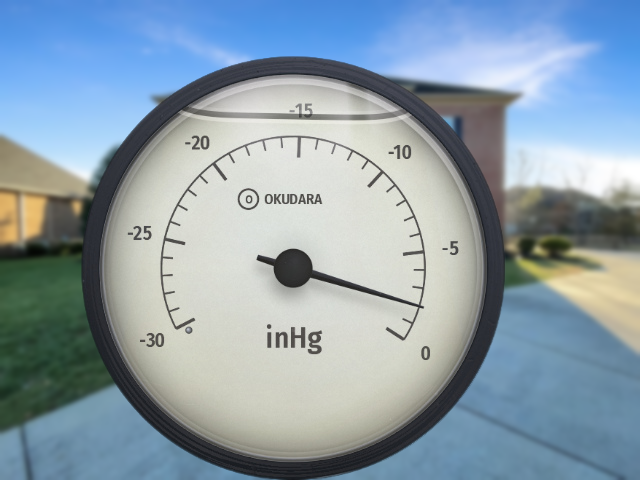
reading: {"value": -2, "unit": "inHg"}
